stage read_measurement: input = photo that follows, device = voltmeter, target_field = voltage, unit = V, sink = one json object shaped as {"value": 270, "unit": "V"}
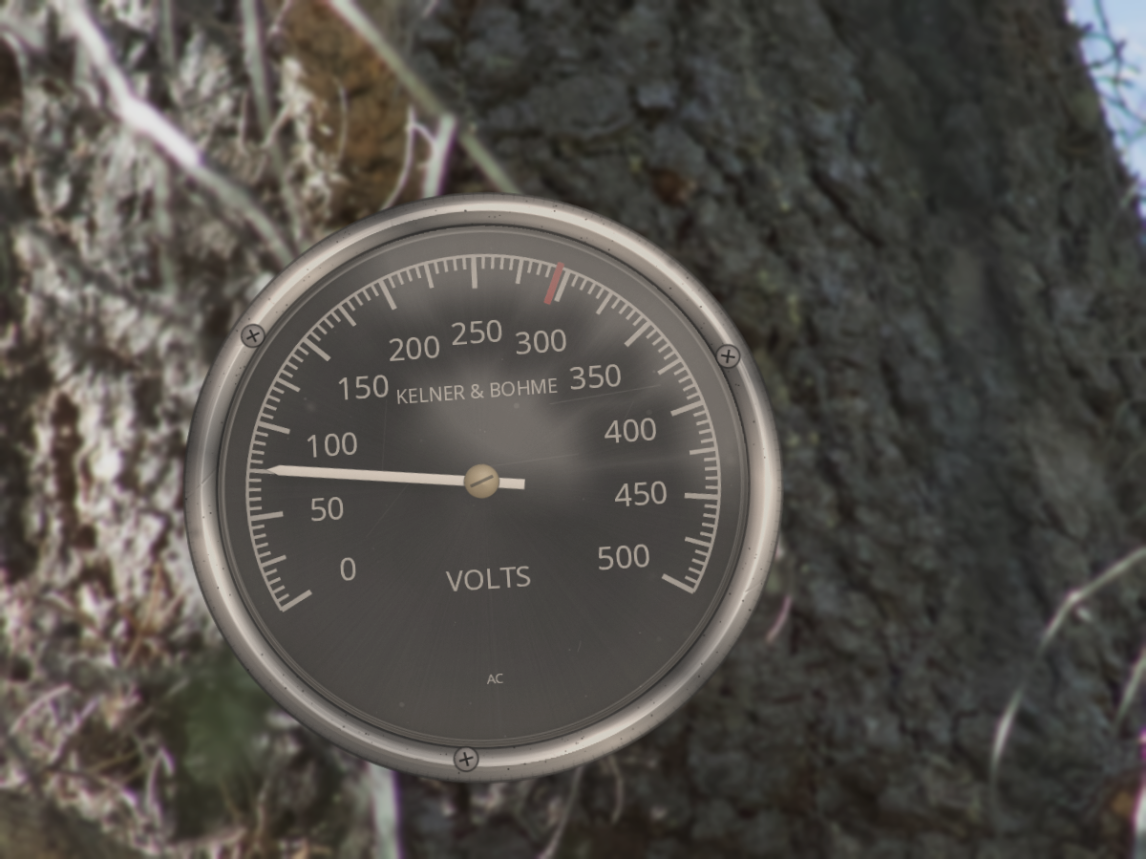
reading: {"value": 75, "unit": "V"}
